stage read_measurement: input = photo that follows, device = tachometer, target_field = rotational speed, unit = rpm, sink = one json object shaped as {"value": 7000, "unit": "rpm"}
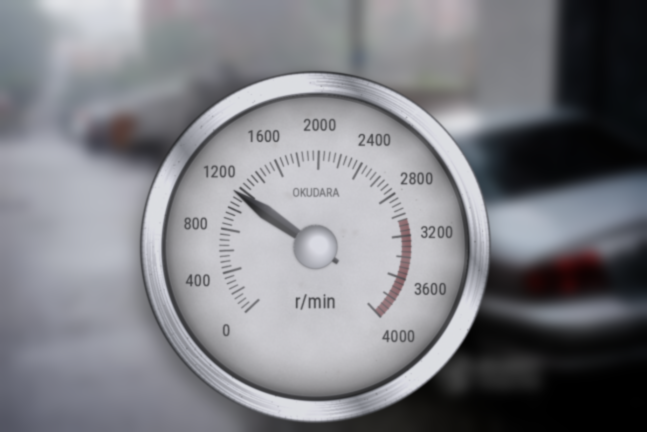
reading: {"value": 1150, "unit": "rpm"}
